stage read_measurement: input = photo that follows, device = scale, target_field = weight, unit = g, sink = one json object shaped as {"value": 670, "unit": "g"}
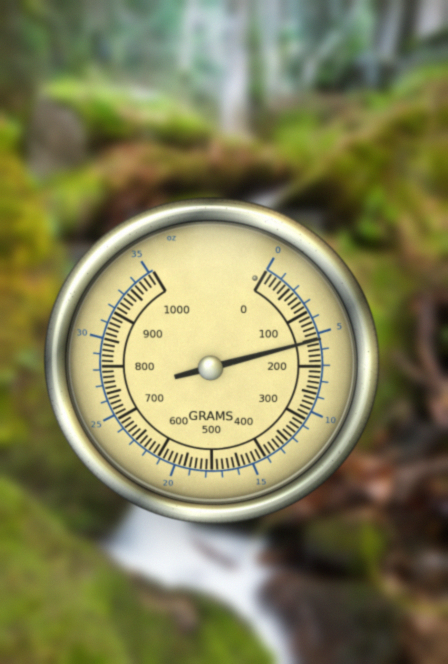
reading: {"value": 150, "unit": "g"}
